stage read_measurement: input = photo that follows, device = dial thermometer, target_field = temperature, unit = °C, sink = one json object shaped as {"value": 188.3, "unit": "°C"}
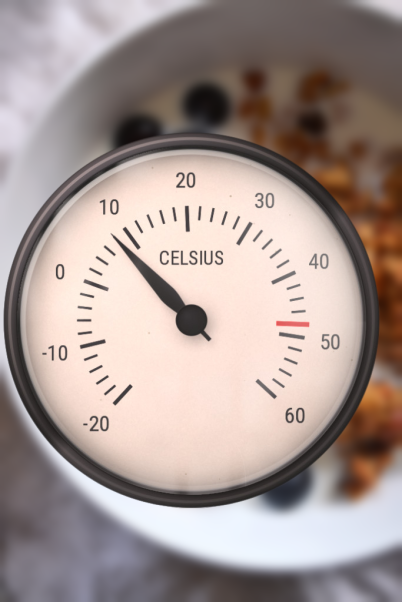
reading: {"value": 8, "unit": "°C"}
